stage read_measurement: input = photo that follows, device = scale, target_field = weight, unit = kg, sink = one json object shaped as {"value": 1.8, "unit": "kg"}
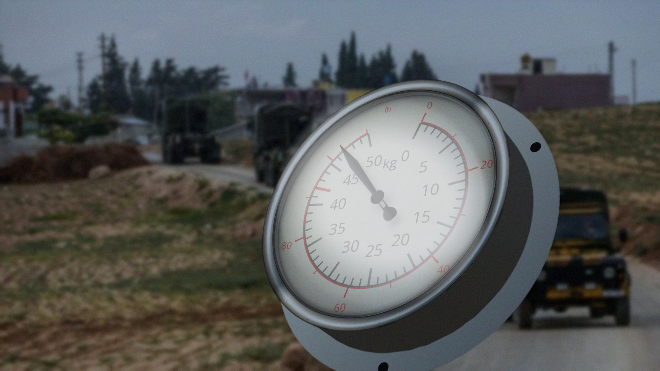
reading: {"value": 47, "unit": "kg"}
